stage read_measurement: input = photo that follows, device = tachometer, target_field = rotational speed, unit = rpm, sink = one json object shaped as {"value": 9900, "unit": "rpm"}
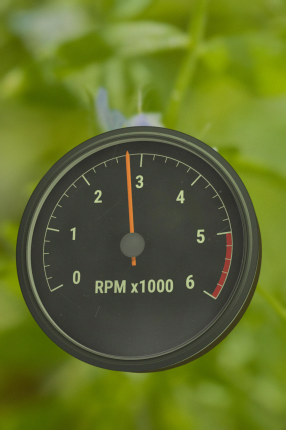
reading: {"value": 2800, "unit": "rpm"}
